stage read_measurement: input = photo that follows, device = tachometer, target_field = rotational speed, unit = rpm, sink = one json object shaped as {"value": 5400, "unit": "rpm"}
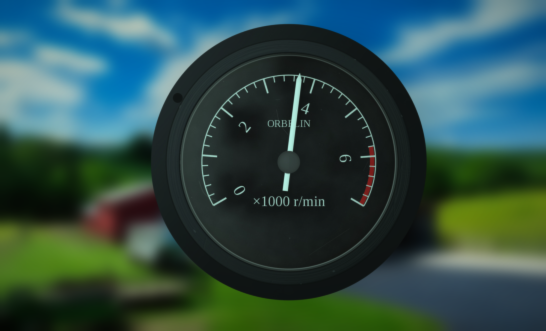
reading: {"value": 3700, "unit": "rpm"}
